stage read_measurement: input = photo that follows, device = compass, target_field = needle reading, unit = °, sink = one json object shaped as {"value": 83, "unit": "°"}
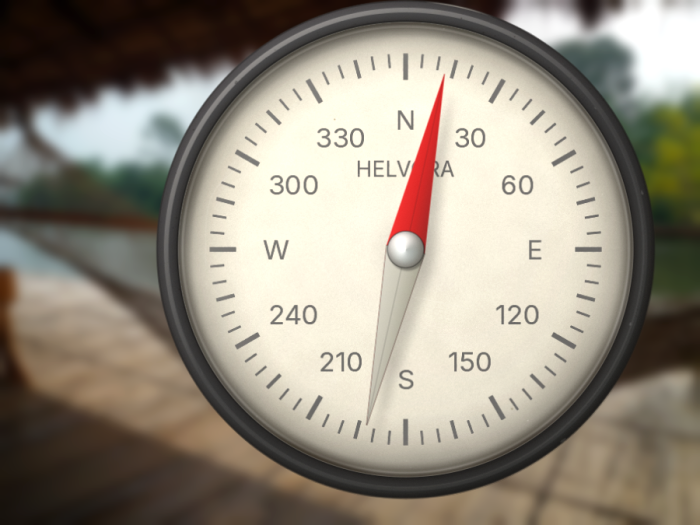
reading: {"value": 12.5, "unit": "°"}
